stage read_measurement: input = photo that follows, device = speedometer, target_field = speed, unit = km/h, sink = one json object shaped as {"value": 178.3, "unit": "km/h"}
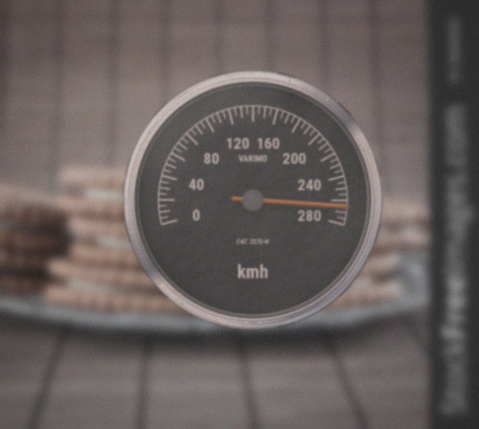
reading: {"value": 265, "unit": "km/h"}
